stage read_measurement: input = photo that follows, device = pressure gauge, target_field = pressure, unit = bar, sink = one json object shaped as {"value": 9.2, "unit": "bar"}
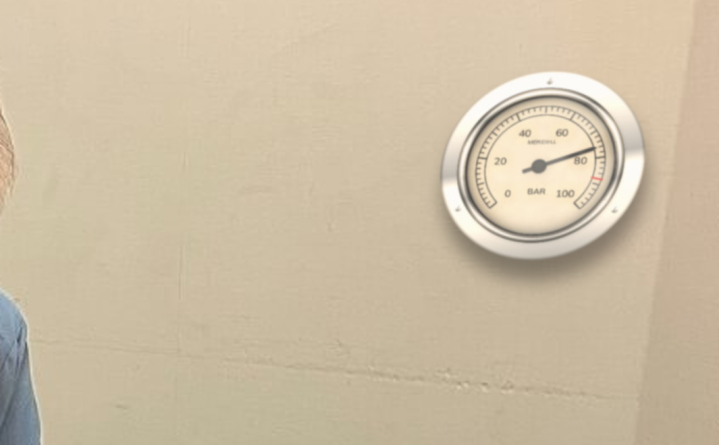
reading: {"value": 76, "unit": "bar"}
